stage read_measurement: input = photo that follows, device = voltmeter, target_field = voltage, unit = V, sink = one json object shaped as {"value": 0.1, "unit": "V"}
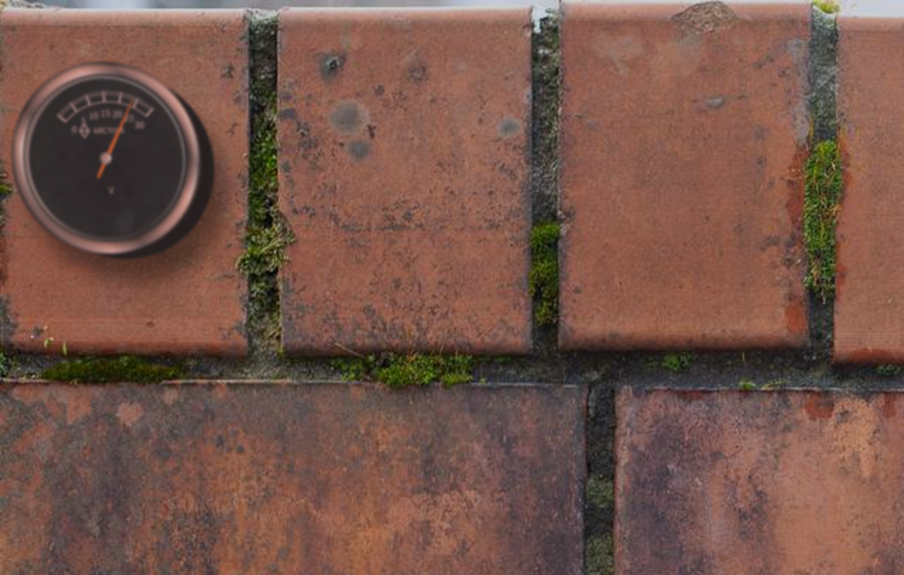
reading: {"value": 25, "unit": "V"}
